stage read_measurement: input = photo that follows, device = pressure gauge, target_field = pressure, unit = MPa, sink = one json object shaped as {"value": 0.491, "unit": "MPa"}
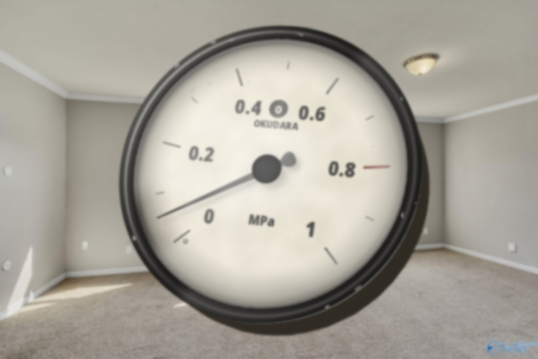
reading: {"value": 0.05, "unit": "MPa"}
